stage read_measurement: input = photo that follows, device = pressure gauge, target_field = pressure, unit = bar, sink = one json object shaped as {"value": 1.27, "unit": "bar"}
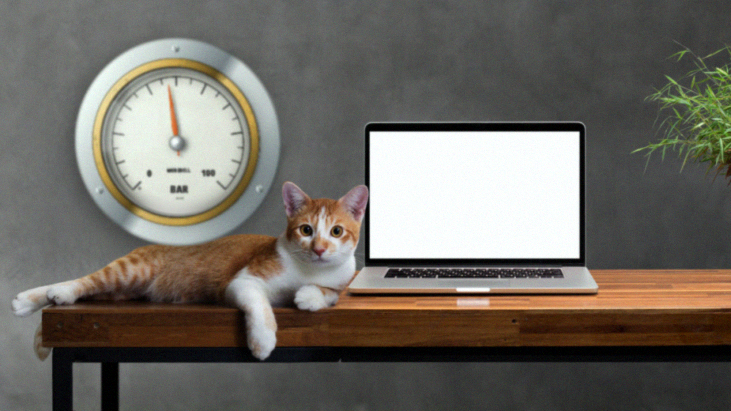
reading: {"value": 47.5, "unit": "bar"}
